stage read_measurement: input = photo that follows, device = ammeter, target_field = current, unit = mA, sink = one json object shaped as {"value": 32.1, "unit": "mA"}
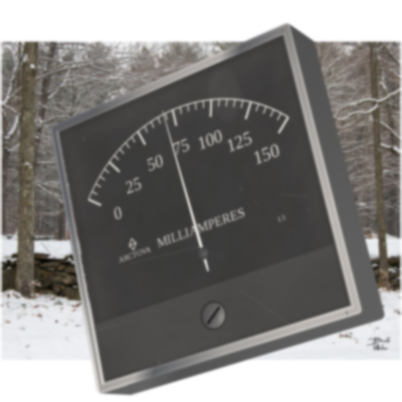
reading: {"value": 70, "unit": "mA"}
